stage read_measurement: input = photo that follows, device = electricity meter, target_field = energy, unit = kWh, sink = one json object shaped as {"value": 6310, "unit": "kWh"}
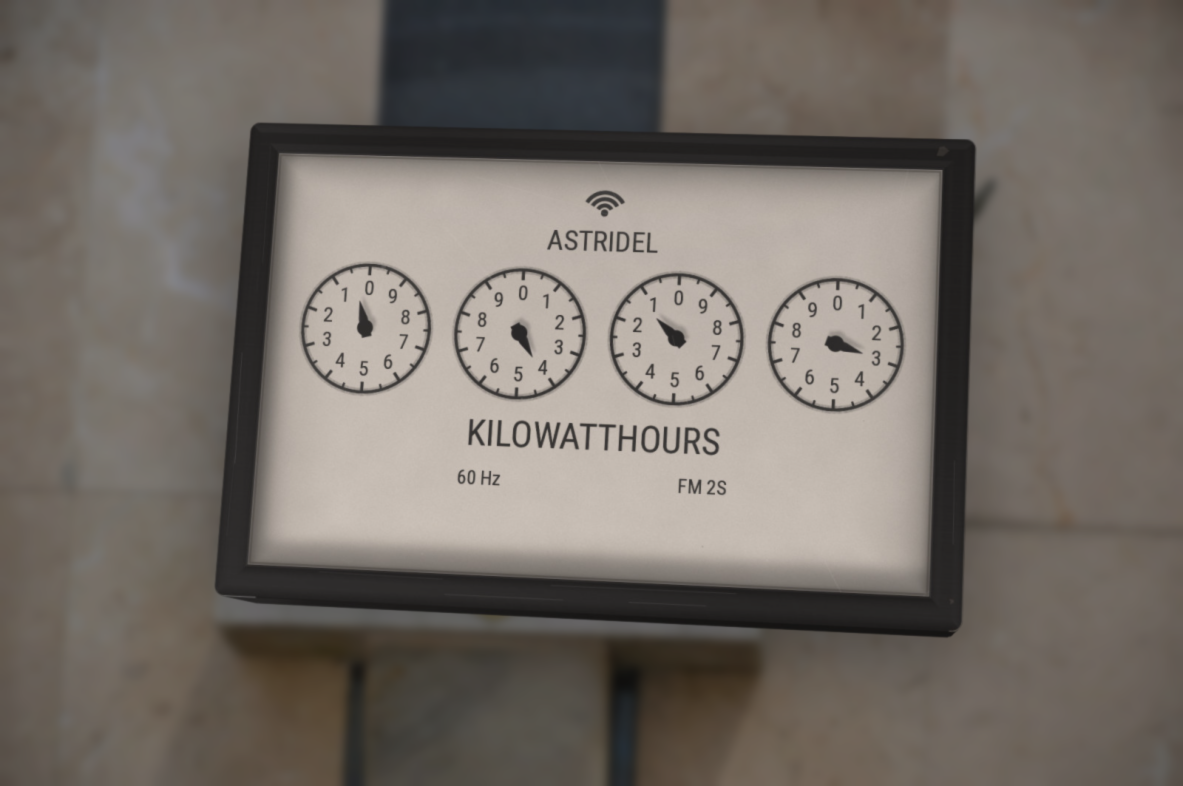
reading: {"value": 413, "unit": "kWh"}
